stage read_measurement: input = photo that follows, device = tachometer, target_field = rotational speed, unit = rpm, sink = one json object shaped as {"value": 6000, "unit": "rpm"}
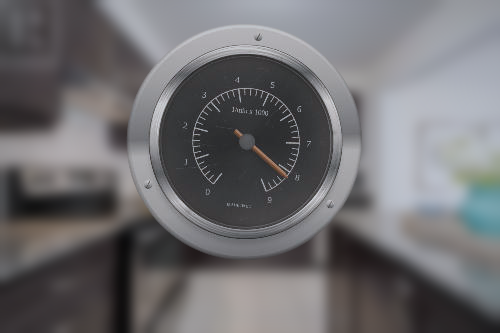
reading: {"value": 8200, "unit": "rpm"}
